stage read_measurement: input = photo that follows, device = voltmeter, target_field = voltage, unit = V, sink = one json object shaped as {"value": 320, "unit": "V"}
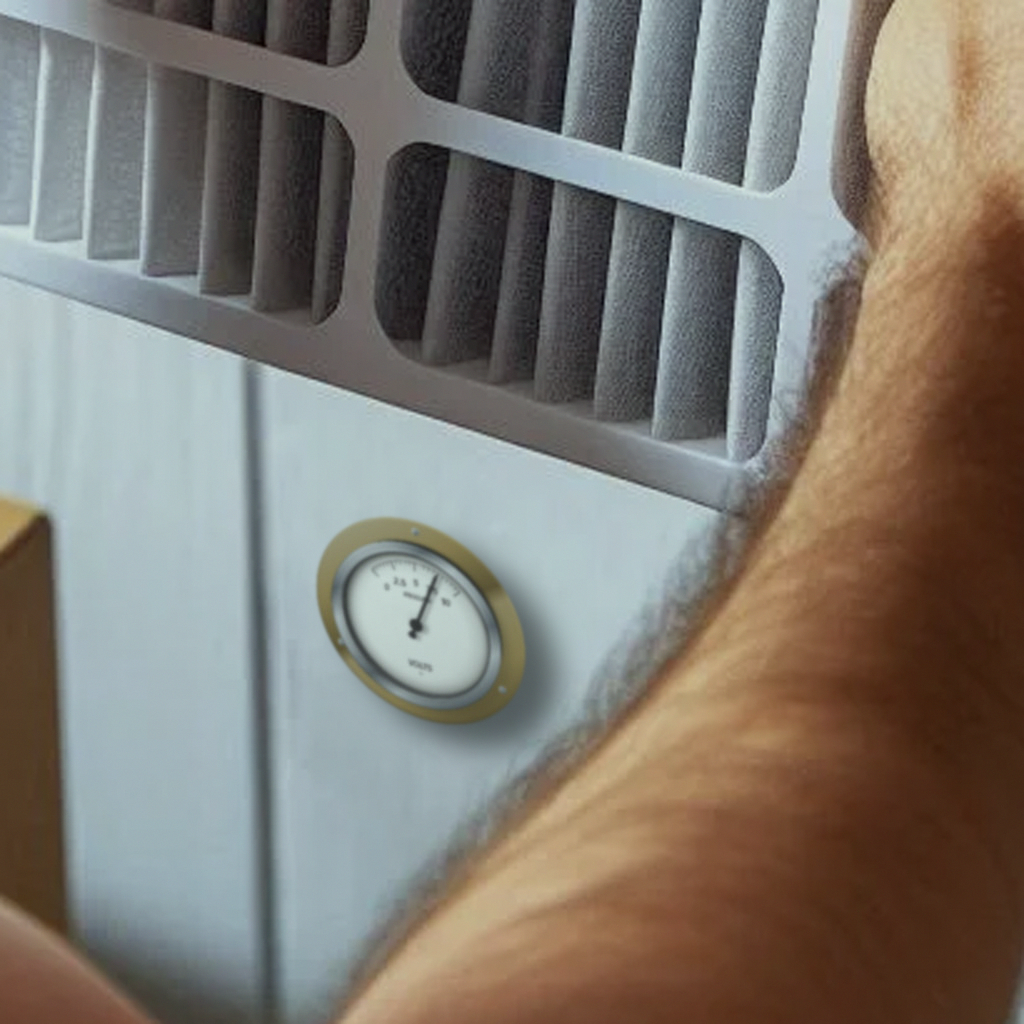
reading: {"value": 7.5, "unit": "V"}
